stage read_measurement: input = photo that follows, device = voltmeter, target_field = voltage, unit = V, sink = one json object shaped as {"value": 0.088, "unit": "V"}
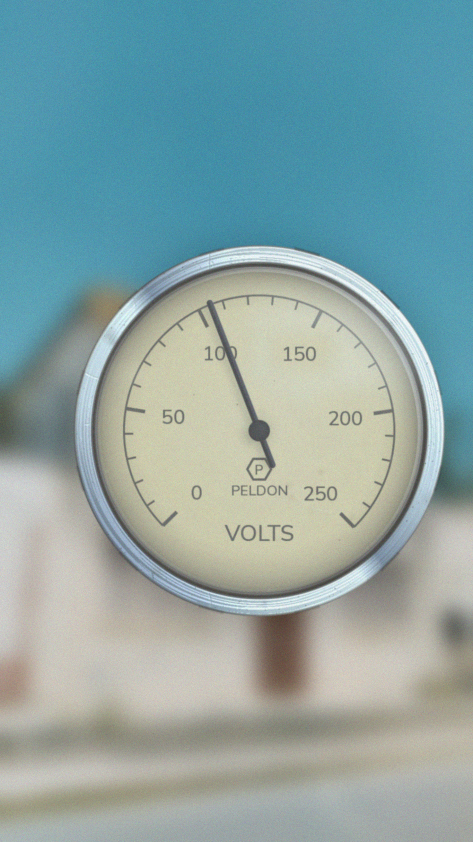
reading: {"value": 105, "unit": "V"}
